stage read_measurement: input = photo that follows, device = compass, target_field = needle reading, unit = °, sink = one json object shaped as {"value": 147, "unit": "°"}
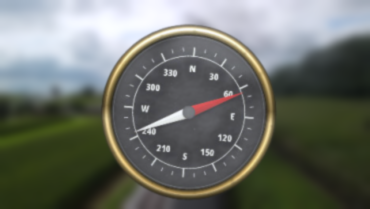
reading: {"value": 65, "unit": "°"}
